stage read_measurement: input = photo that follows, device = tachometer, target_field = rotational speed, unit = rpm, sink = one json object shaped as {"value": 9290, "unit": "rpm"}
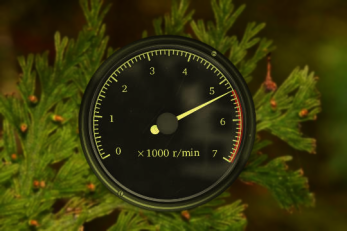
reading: {"value": 5300, "unit": "rpm"}
